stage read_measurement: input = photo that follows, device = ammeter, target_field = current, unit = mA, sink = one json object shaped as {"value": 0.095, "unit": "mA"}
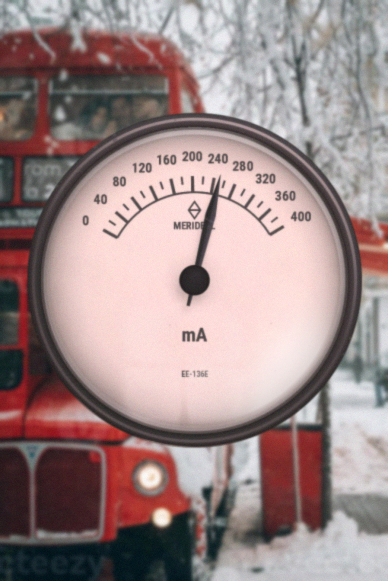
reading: {"value": 250, "unit": "mA"}
